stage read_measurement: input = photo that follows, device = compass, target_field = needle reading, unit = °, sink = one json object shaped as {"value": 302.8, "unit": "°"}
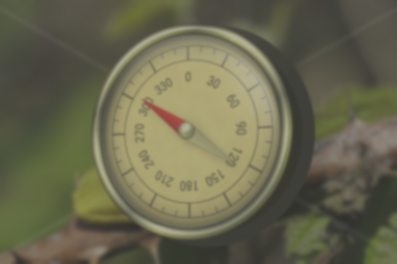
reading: {"value": 305, "unit": "°"}
